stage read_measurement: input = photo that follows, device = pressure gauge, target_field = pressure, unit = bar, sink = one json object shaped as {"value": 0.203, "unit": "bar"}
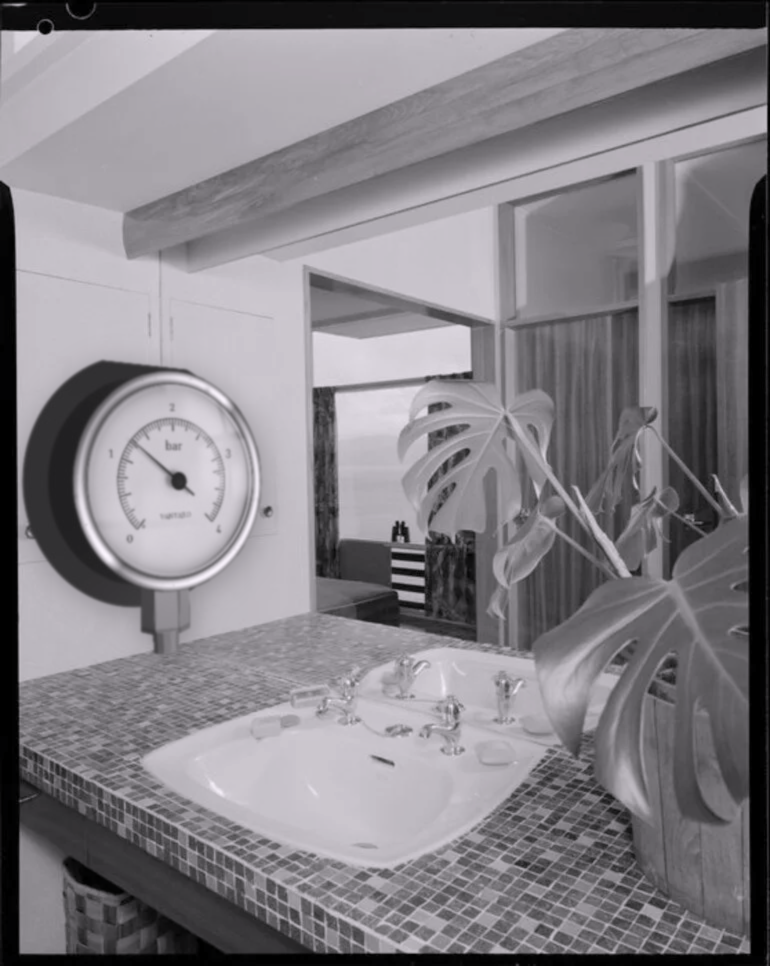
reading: {"value": 1.25, "unit": "bar"}
